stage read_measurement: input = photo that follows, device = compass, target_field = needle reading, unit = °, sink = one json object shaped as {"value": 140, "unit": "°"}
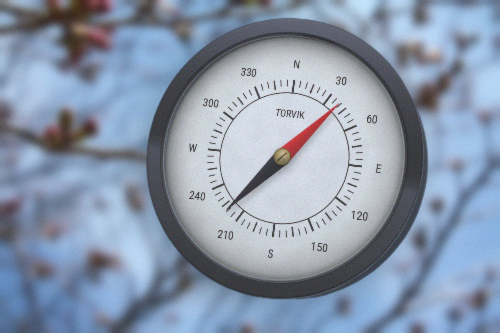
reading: {"value": 40, "unit": "°"}
